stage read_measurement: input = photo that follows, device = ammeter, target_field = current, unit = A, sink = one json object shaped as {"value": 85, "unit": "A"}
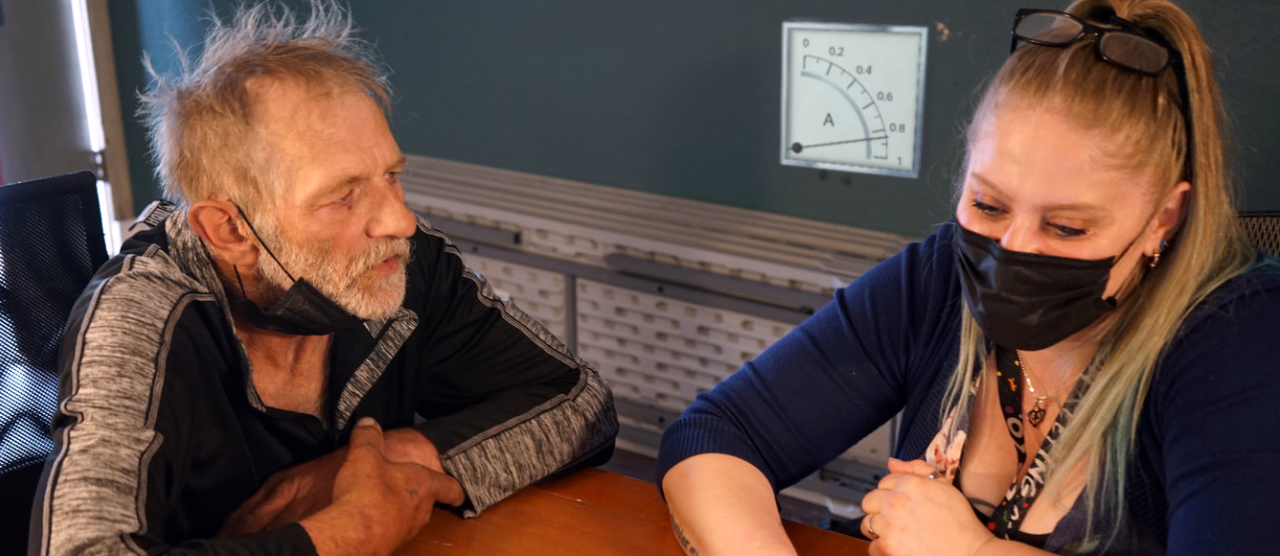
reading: {"value": 0.85, "unit": "A"}
